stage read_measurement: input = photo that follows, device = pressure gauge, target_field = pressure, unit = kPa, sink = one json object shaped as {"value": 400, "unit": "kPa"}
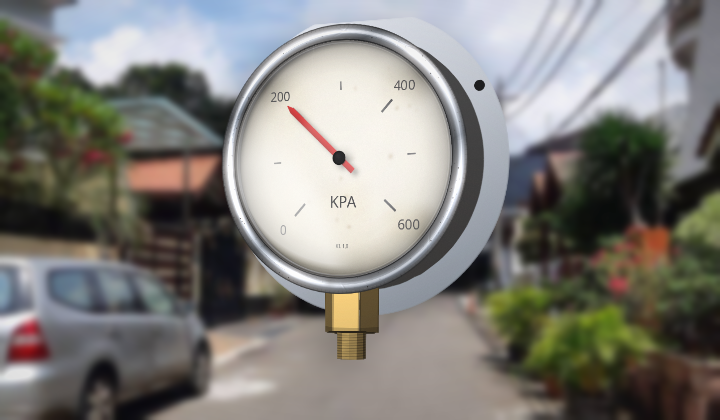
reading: {"value": 200, "unit": "kPa"}
